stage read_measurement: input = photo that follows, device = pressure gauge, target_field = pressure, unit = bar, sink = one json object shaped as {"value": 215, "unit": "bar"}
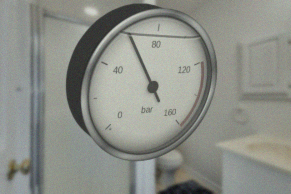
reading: {"value": 60, "unit": "bar"}
